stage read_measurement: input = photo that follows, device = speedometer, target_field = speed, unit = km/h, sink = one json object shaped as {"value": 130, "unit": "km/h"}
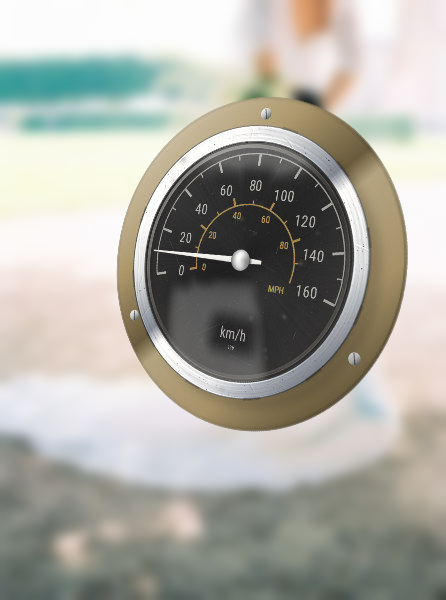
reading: {"value": 10, "unit": "km/h"}
